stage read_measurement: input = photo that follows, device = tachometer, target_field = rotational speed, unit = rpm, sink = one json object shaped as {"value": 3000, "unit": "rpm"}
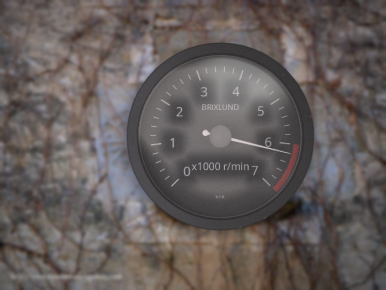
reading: {"value": 6200, "unit": "rpm"}
